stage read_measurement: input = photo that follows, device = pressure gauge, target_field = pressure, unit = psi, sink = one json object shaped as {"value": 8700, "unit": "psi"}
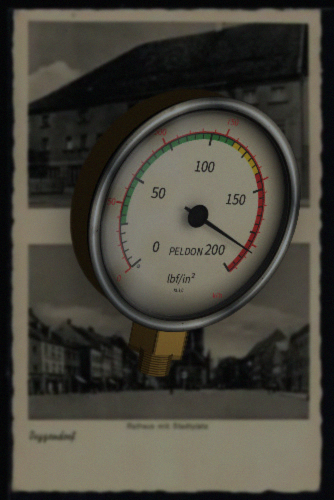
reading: {"value": 185, "unit": "psi"}
